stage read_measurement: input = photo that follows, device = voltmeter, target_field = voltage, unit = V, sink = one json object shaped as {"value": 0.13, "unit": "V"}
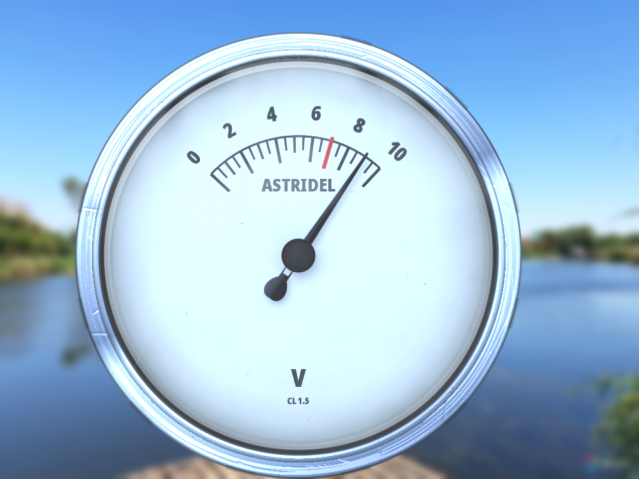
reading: {"value": 9, "unit": "V"}
